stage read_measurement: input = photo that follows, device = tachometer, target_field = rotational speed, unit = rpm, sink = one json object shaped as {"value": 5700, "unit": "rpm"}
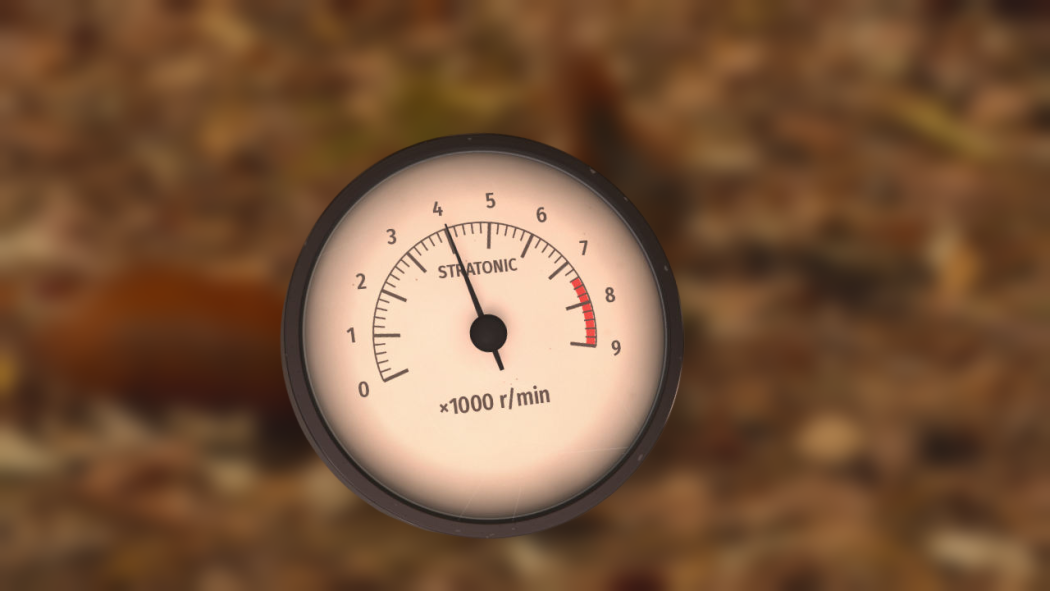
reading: {"value": 4000, "unit": "rpm"}
